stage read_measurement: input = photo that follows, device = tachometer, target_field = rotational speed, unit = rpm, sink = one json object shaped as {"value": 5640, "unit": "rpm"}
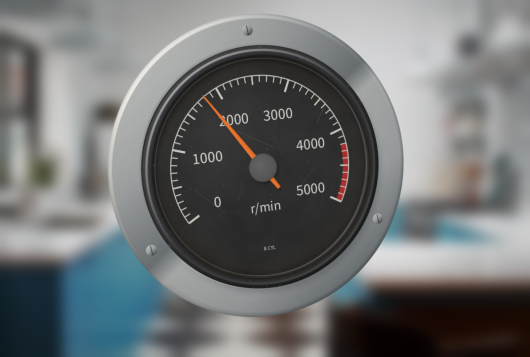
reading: {"value": 1800, "unit": "rpm"}
